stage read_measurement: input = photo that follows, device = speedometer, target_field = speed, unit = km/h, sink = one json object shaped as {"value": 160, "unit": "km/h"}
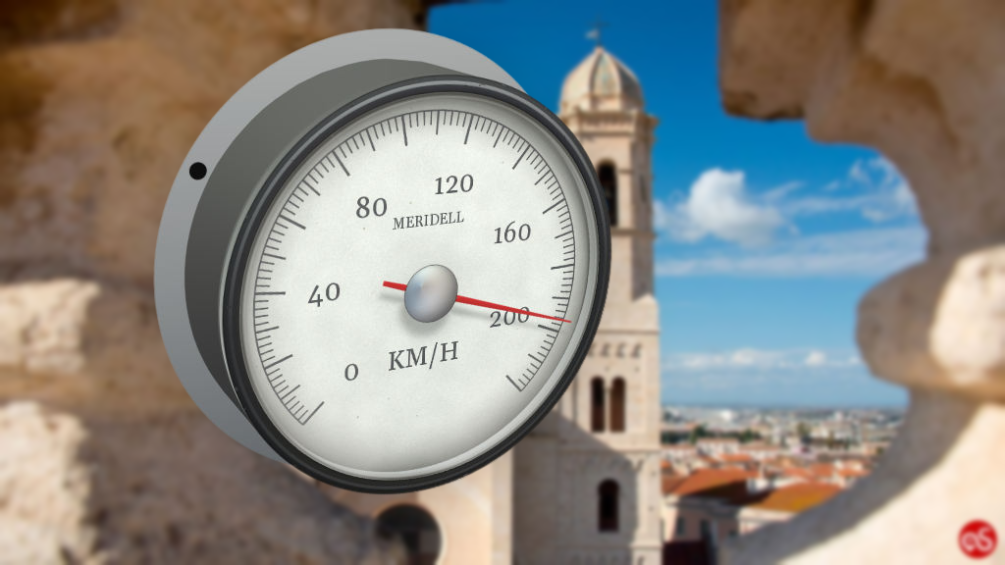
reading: {"value": 196, "unit": "km/h"}
